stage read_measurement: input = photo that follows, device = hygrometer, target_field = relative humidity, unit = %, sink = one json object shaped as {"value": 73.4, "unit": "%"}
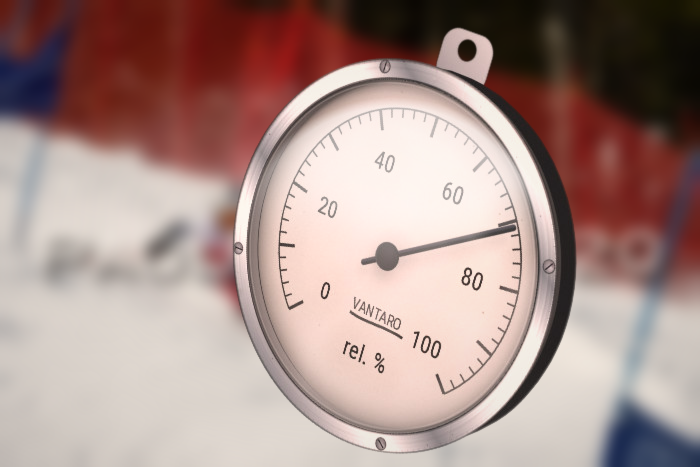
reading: {"value": 71, "unit": "%"}
